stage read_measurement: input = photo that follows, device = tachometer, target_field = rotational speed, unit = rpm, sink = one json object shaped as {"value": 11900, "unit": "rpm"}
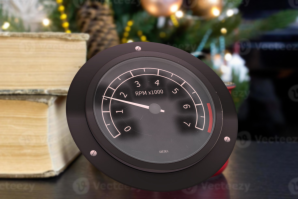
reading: {"value": 1500, "unit": "rpm"}
